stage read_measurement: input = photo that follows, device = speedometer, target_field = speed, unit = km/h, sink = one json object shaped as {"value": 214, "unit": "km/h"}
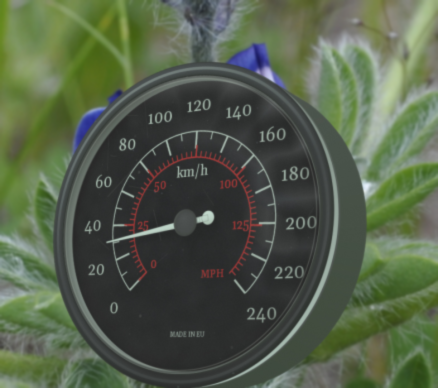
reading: {"value": 30, "unit": "km/h"}
